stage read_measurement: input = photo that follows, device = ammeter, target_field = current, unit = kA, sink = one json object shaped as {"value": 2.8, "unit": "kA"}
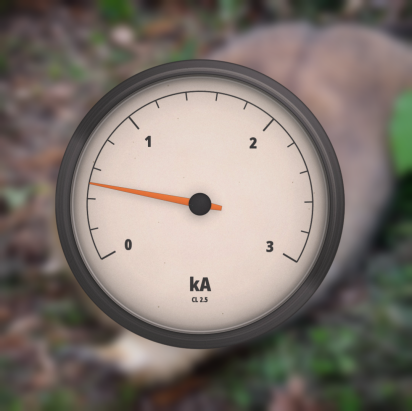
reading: {"value": 0.5, "unit": "kA"}
